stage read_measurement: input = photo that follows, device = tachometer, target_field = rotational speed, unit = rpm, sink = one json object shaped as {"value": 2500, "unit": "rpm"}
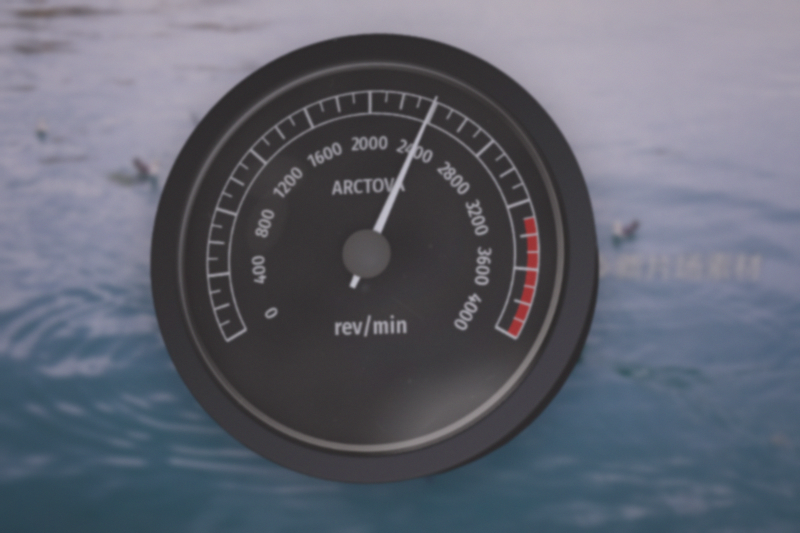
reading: {"value": 2400, "unit": "rpm"}
